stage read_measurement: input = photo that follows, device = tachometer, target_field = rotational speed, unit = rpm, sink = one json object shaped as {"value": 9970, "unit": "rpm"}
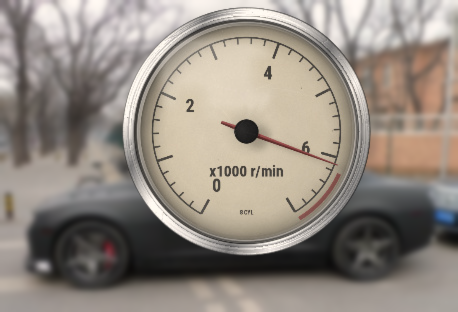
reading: {"value": 6100, "unit": "rpm"}
